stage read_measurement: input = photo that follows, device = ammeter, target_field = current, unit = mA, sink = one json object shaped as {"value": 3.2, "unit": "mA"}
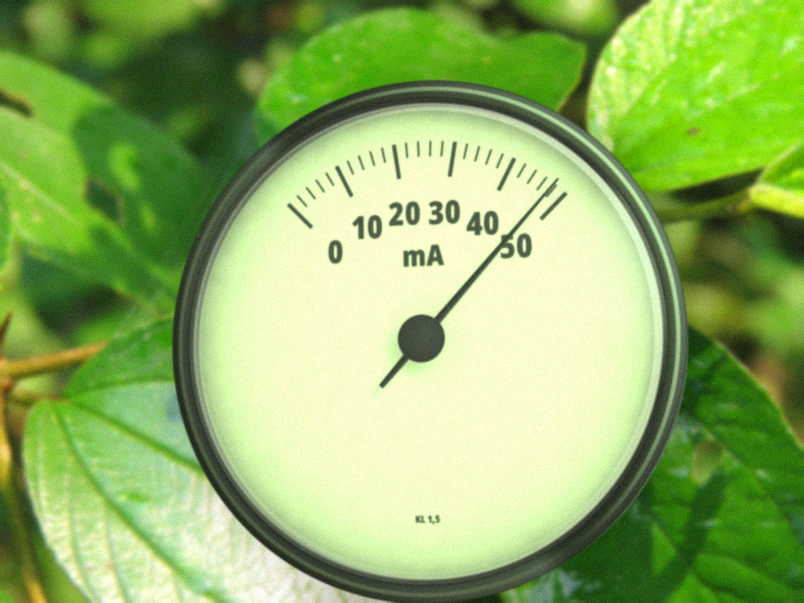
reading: {"value": 48, "unit": "mA"}
